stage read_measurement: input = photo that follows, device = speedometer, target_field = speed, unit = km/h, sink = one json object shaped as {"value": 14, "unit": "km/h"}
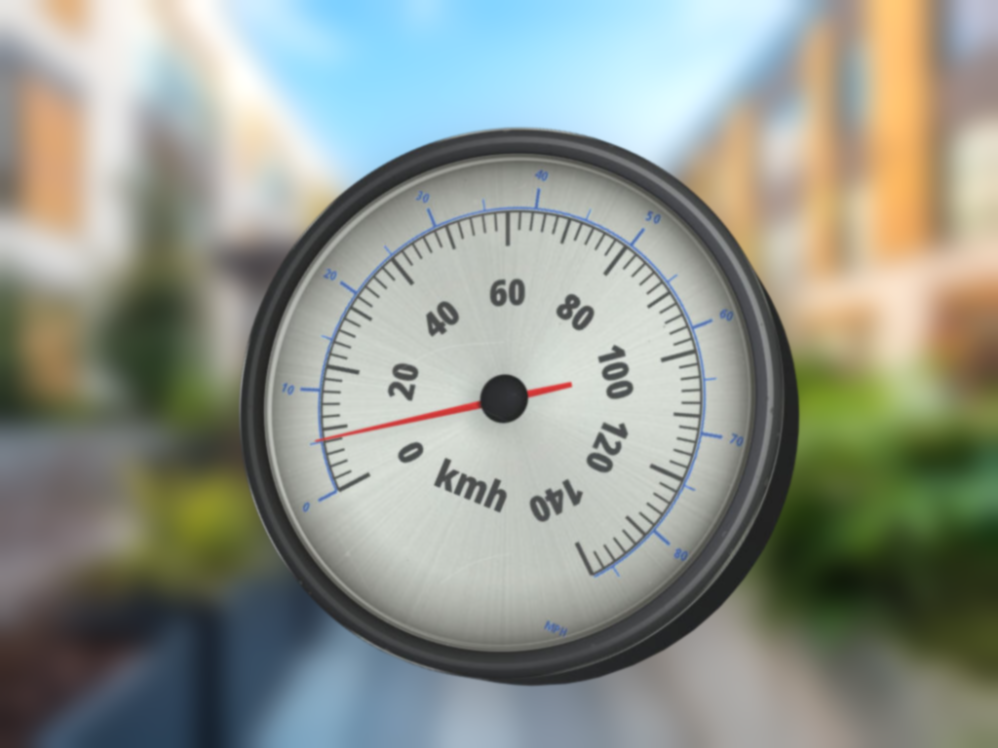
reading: {"value": 8, "unit": "km/h"}
